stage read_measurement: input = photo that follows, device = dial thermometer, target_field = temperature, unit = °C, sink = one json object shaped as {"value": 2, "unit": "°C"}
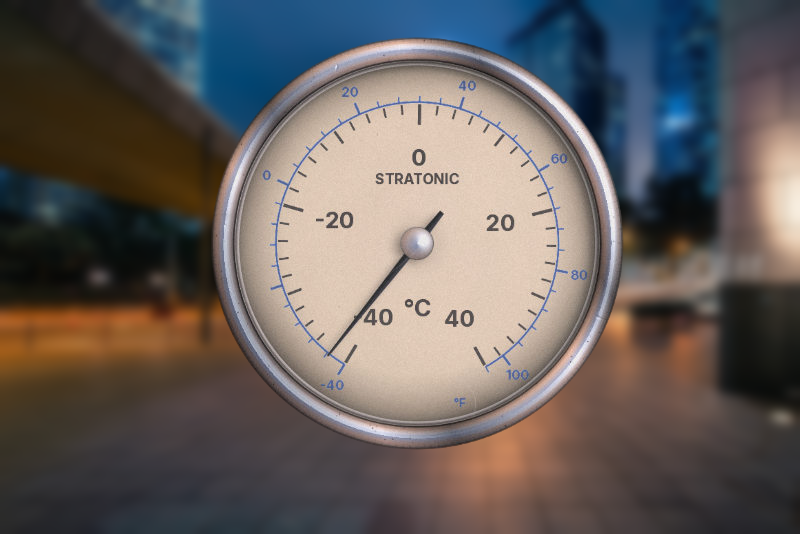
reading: {"value": -38, "unit": "°C"}
